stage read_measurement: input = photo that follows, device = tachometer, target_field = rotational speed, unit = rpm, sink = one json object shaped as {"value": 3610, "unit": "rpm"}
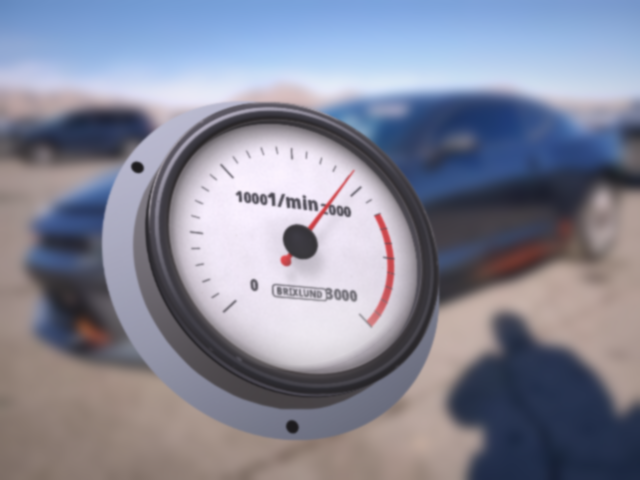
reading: {"value": 1900, "unit": "rpm"}
